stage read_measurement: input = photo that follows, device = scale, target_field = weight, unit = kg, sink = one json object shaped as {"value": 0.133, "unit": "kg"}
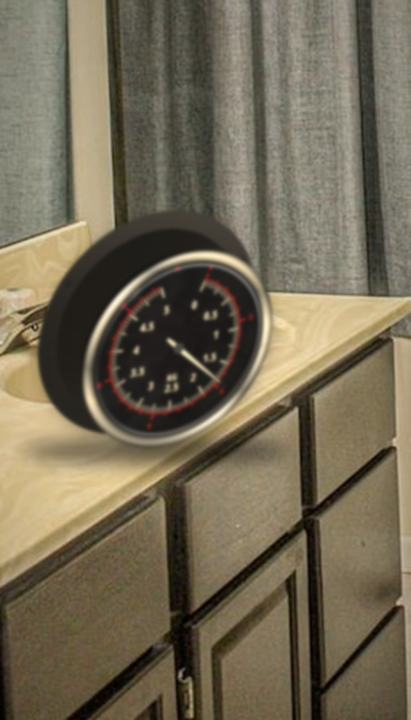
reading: {"value": 1.75, "unit": "kg"}
